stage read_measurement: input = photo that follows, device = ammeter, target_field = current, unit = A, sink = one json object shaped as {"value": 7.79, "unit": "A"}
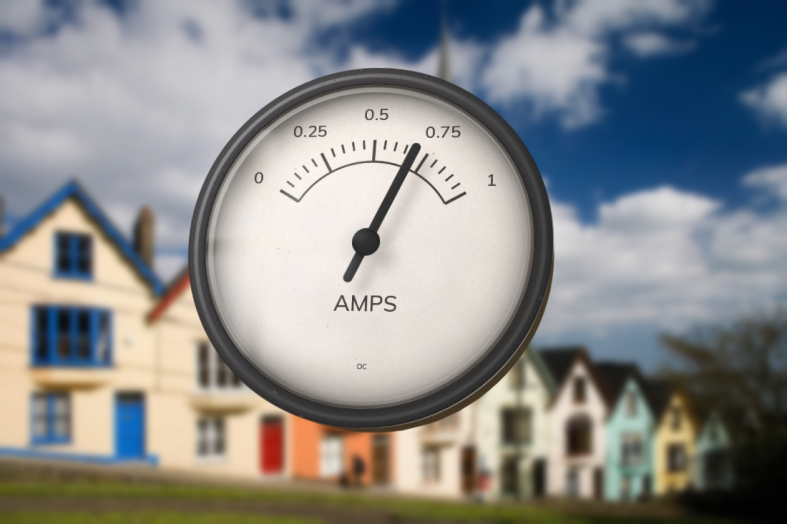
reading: {"value": 0.7, "unit": "A"}
